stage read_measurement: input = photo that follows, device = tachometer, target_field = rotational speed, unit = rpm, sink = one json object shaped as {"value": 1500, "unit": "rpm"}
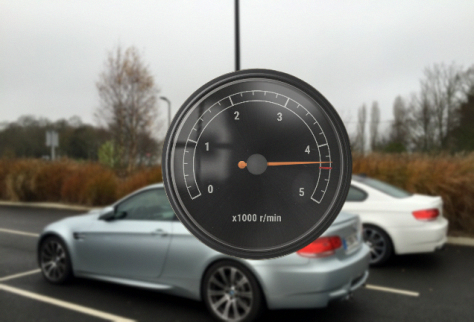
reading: {"value": 4300, "unit": "rpm"}
